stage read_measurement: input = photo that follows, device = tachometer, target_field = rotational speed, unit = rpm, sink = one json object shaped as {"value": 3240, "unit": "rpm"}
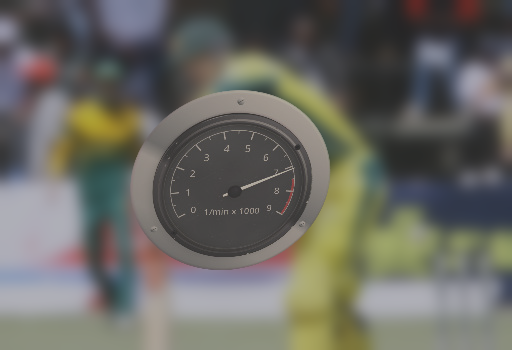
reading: {"value": 7000, "unit": "rpm"}
